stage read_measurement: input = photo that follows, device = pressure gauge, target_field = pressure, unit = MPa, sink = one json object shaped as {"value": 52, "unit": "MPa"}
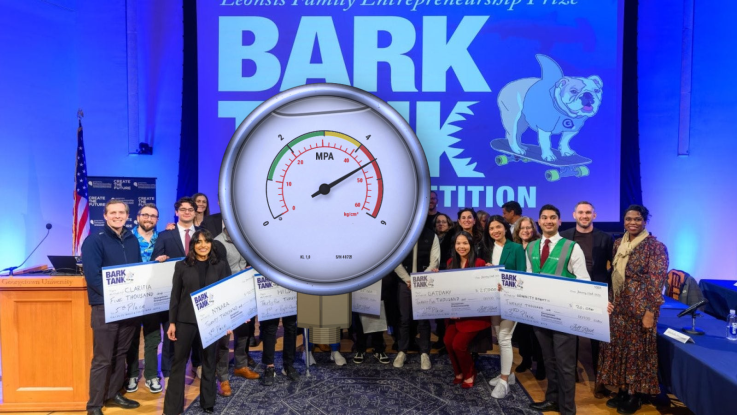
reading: {"value": 4.5, "unit": "MPa"}
